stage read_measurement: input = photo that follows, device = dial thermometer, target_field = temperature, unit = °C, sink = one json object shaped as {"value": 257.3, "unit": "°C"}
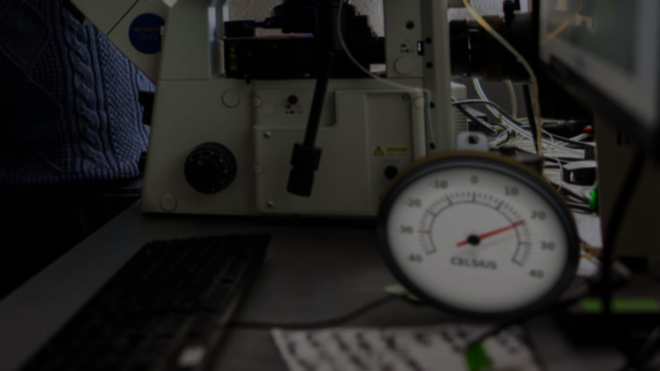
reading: {"value": 20, "unit": "°C"}
